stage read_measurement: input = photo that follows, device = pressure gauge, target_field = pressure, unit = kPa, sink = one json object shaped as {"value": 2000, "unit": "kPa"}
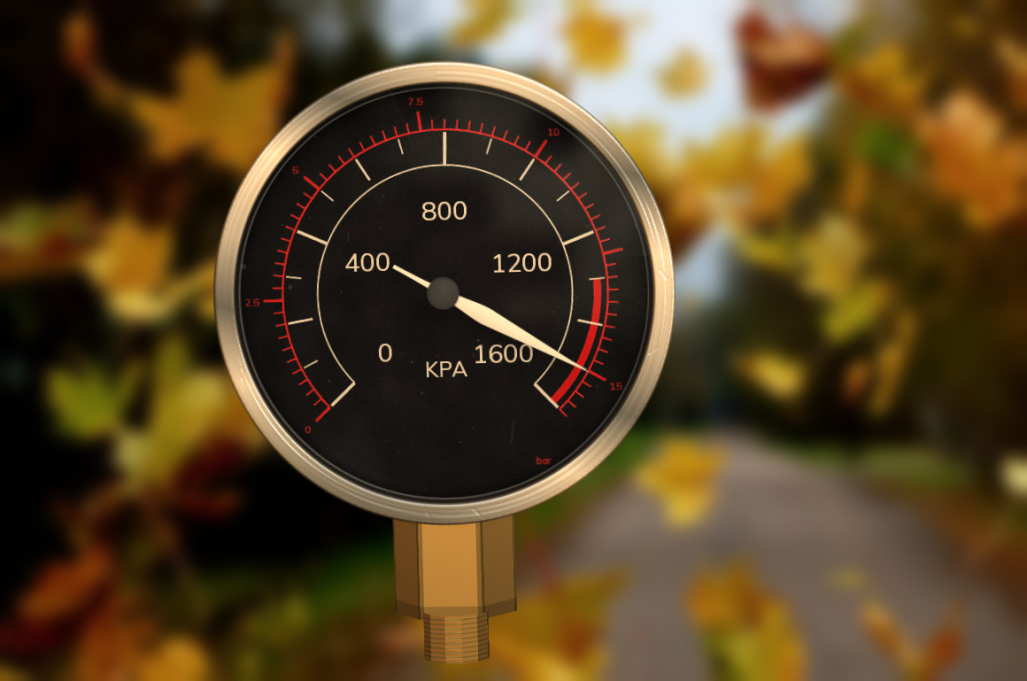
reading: {"value": 1500, "unit": "kPa"}
